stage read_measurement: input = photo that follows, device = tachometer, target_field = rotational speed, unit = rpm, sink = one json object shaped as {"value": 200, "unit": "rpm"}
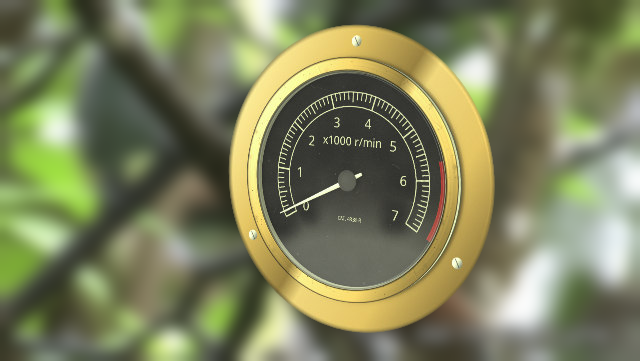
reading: {"value": 100, "unit": "rpm"}
